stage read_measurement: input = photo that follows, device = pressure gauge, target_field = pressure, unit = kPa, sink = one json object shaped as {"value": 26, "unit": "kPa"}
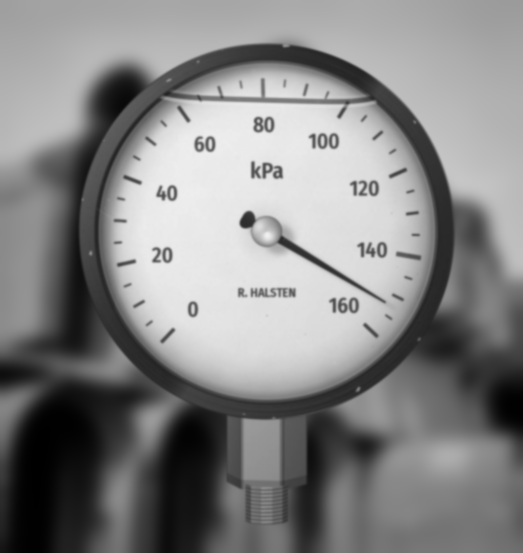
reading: {"value": 152.5, "unit": "kPa"}
